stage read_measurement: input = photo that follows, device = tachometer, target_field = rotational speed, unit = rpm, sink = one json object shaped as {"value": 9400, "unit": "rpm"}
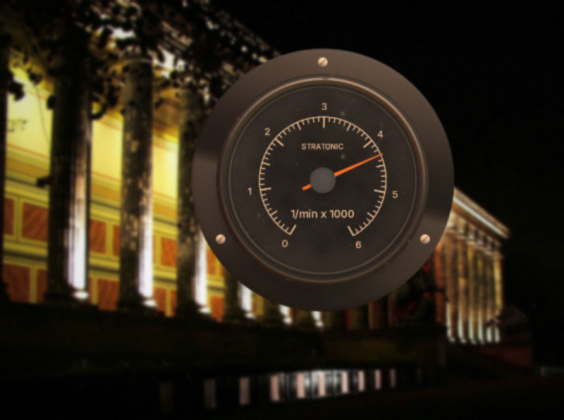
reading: {"value": 4300, "unit": "rpm"}
